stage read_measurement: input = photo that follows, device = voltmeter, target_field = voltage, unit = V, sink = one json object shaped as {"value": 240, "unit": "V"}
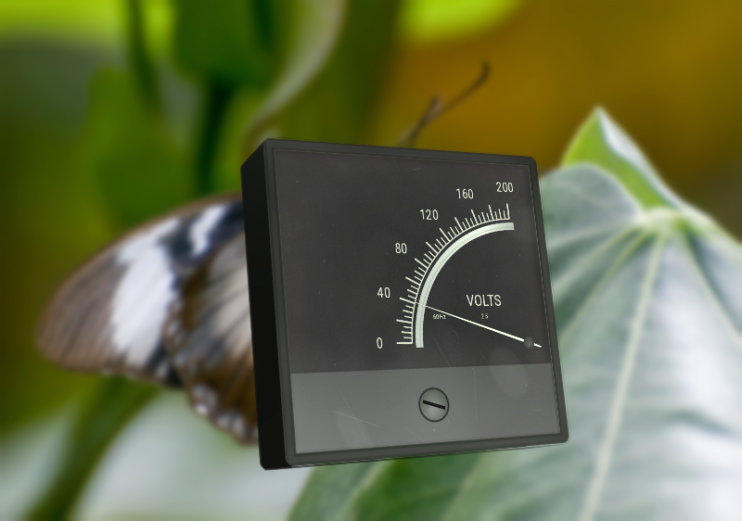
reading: {"value": 40, "unit": "V"}
